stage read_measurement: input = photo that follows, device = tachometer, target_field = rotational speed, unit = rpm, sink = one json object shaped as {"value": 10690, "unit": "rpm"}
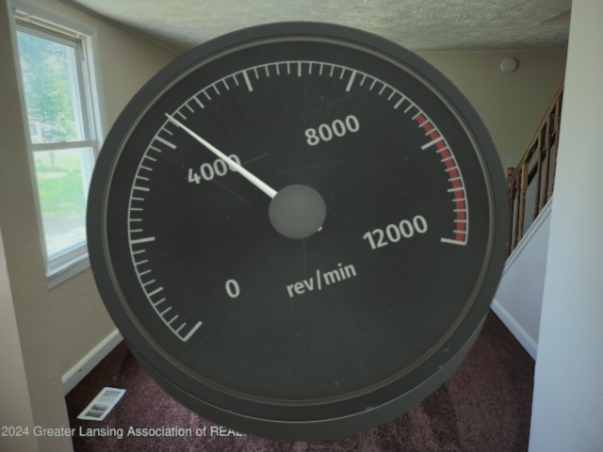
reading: {"value": 4400, "unit": "rpm"}
